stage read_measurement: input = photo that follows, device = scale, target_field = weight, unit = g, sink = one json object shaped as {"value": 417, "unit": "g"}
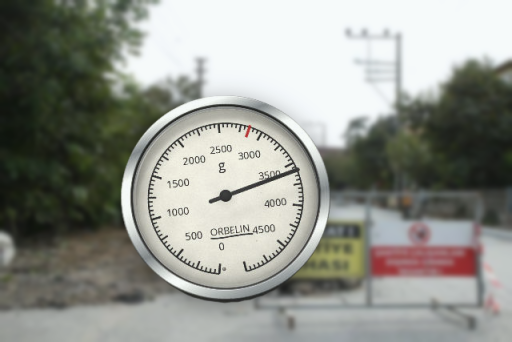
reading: {"value": 3600, "unit": "g"}
